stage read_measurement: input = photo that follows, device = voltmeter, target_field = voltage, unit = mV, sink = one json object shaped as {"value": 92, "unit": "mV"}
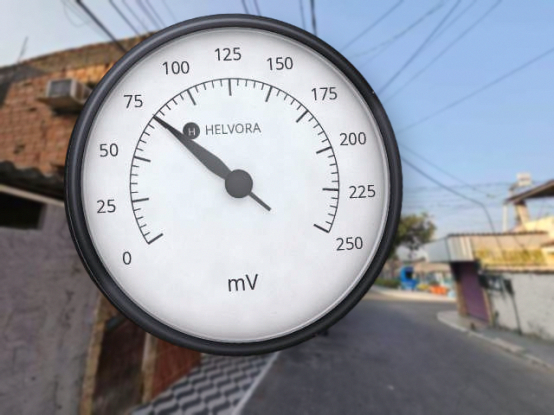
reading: {"value": 75, "unit": "mV"}
